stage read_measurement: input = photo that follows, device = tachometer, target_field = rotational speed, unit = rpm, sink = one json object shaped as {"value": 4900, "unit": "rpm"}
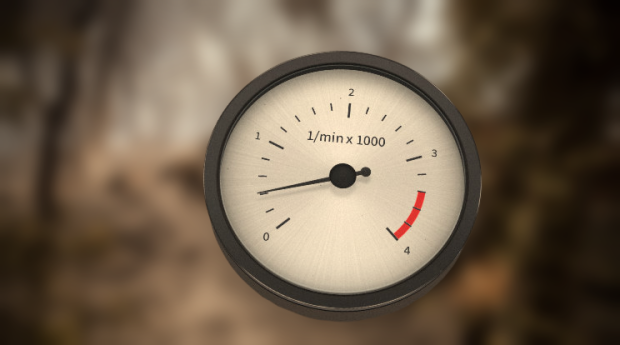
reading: {"value": 400, "unit": "rpm"}
